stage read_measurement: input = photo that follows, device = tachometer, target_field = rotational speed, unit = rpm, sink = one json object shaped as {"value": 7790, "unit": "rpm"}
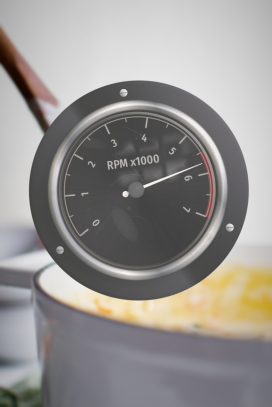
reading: {"value": 5750, "unit": "rpm"}
